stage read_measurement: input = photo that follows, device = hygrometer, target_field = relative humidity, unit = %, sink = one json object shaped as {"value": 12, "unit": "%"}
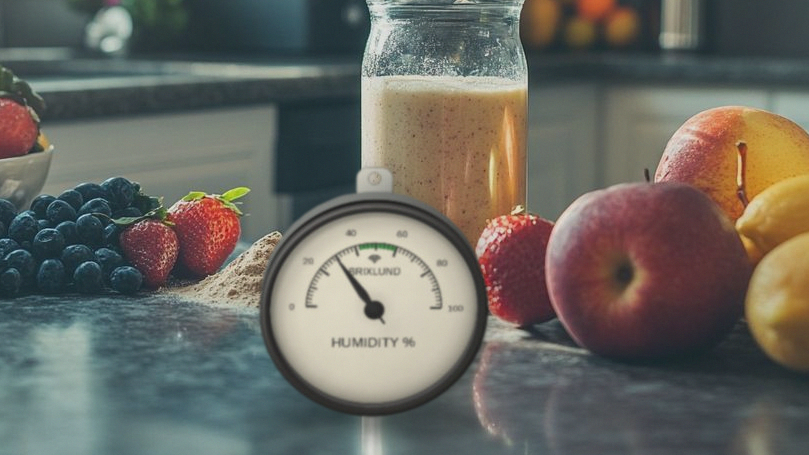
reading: {"value": 30, "unit": "%"}
